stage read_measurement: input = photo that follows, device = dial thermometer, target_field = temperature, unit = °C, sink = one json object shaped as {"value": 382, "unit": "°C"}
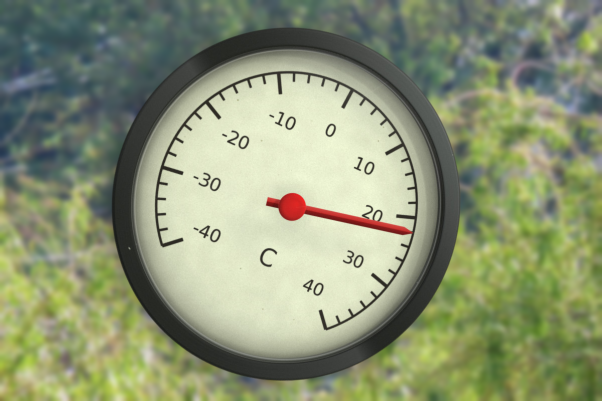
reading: {"value": 22, "unit": "°C"}
